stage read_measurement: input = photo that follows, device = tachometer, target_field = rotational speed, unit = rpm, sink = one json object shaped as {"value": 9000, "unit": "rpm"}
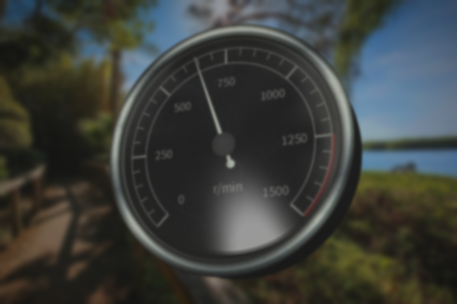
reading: {"value": 650, "unit": "rpm"}
